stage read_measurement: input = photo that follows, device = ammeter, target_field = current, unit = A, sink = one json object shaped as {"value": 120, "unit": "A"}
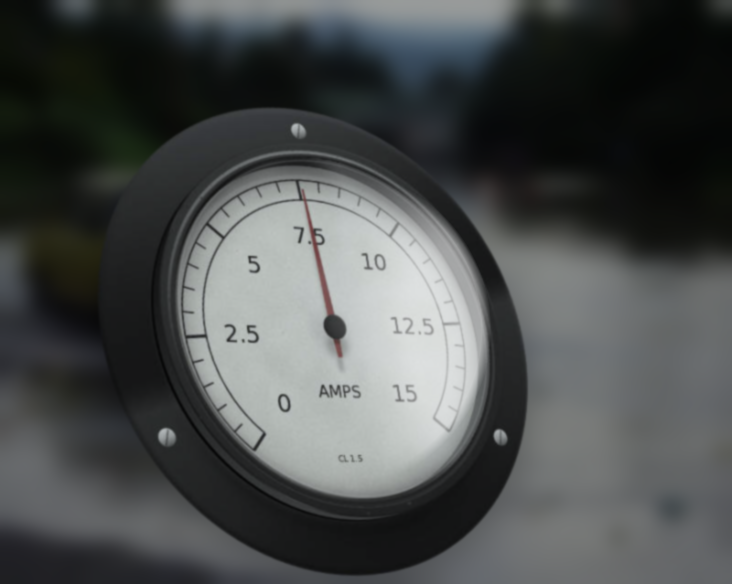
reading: {"value": 7.5, "unit": "A"}
